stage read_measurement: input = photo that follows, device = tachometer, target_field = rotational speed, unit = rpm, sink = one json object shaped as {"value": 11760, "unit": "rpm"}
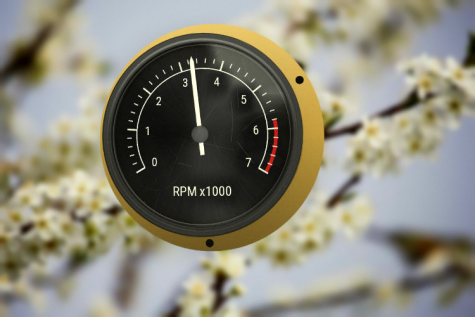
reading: {"value": 3300, "unit": "rpm"}
